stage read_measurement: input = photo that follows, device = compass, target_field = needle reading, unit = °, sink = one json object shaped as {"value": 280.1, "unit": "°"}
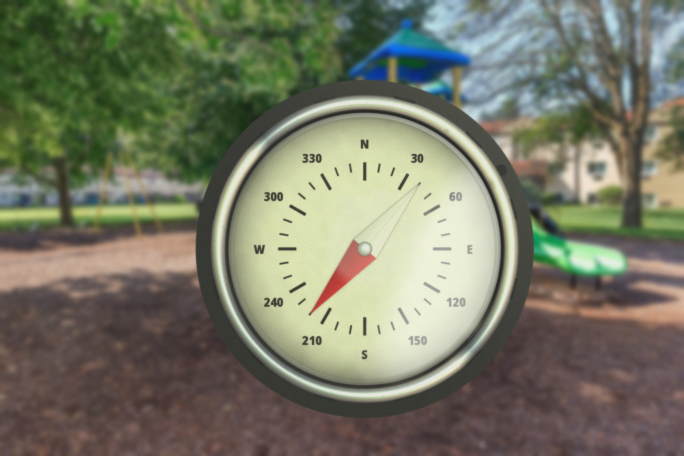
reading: {"value": 220, "unit": "°"}
